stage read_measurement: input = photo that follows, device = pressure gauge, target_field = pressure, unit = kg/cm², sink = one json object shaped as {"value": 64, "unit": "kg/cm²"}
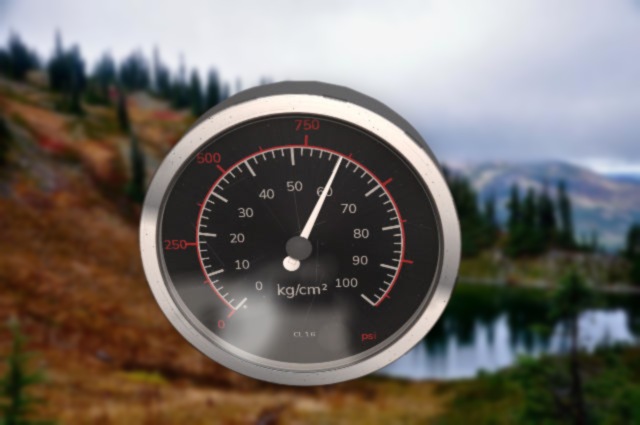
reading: {"value": 60, "unit": "kg/cm²"}
